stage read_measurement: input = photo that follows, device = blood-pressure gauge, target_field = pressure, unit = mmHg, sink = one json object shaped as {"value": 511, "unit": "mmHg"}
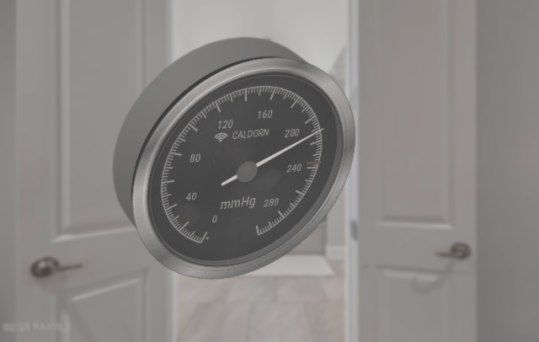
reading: {"value": 210, "unit": "mmHg"}
